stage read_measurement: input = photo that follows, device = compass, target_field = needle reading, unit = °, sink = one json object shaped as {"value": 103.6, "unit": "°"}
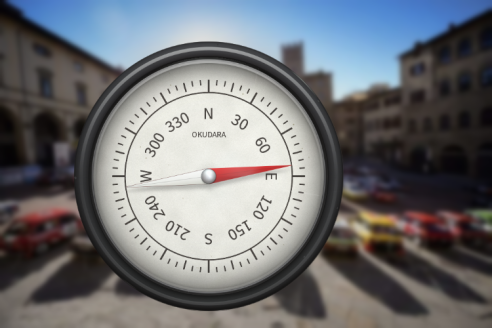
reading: {"value": 82.5, "unit": "°"}
